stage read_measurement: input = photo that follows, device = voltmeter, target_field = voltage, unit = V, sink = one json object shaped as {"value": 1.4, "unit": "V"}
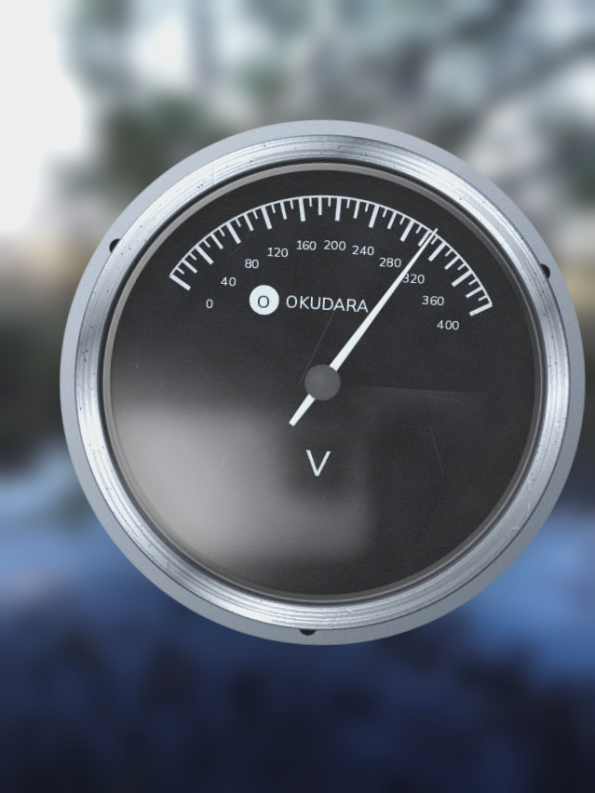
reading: {"value": 305, "unit": "V"}
